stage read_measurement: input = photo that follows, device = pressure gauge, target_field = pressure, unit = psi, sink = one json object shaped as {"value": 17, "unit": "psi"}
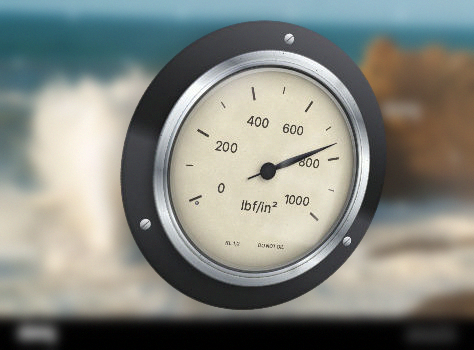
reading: {"value": 750, "unit": "psi"}
